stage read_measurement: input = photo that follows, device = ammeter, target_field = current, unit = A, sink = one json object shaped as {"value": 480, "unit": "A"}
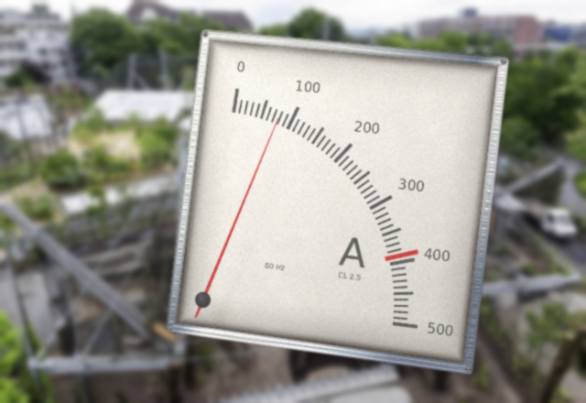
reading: {"value": 80, "unit": "A"}
